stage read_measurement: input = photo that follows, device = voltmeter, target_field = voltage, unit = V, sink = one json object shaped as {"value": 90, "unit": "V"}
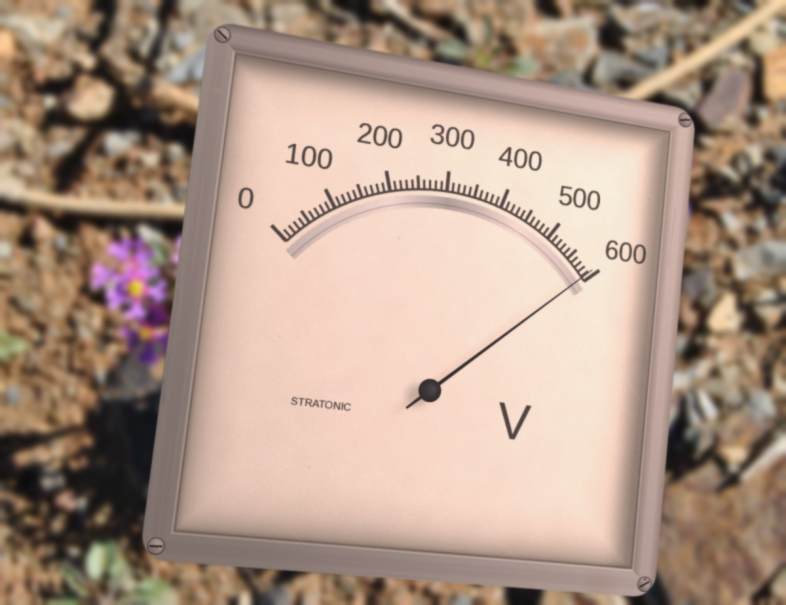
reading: {"value": 590, "unit": "V"}
